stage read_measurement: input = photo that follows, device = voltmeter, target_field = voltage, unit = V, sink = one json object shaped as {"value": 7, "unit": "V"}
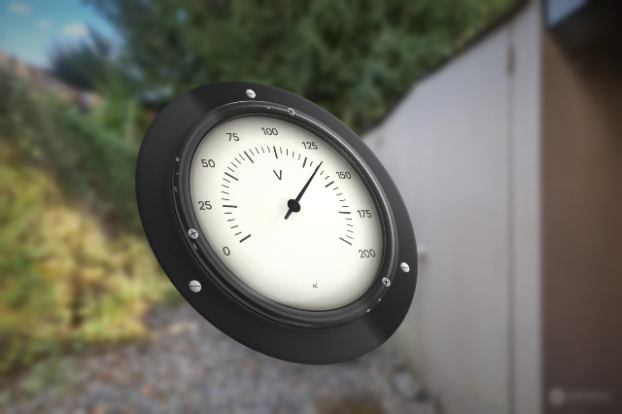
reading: {"value": 135, "unit": "V"}
